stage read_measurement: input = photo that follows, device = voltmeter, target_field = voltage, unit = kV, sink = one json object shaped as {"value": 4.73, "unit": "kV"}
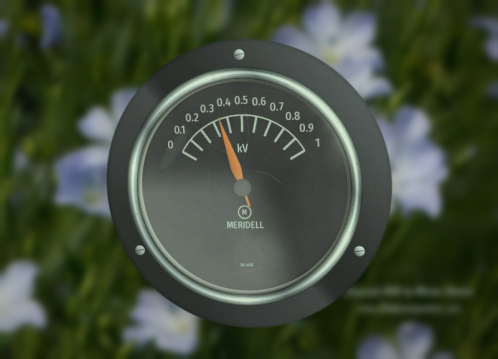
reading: {"value": 0.35, "unit": "kV"}
